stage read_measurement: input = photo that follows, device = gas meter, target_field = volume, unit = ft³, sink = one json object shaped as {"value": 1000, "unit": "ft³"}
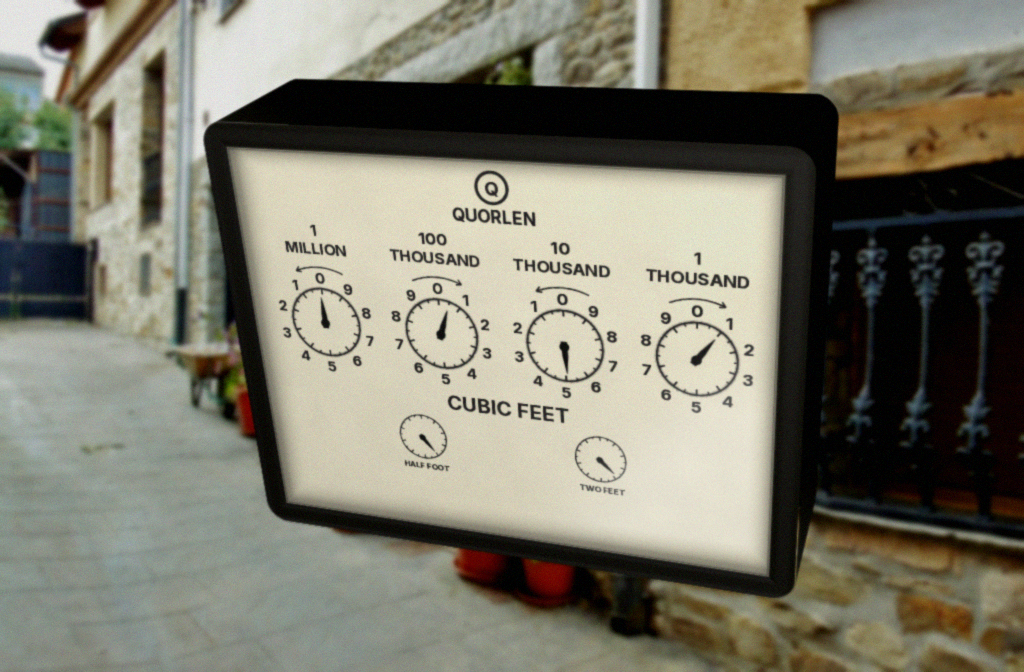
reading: {"value": 5100, "unit": "ft³"}
